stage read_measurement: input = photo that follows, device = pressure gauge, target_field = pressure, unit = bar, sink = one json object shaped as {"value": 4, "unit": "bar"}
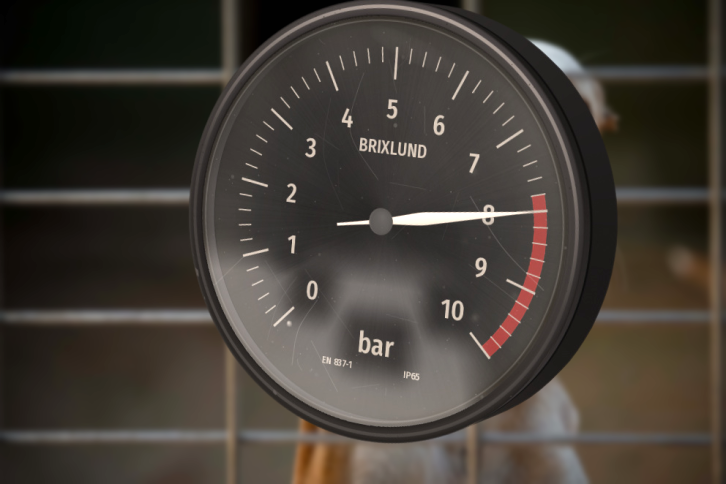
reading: {"value": 8, "unit": "bar"}
